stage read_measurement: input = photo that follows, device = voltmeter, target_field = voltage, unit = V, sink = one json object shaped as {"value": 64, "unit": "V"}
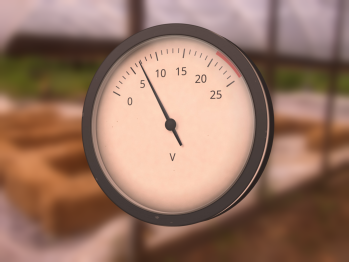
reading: {"value": 7, "unit": "V"}
